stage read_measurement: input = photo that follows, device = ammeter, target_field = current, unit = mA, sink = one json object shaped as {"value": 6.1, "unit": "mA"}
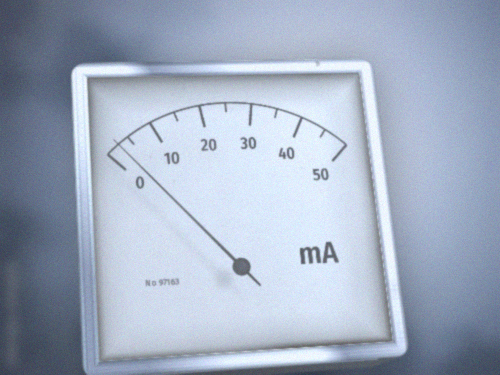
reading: {"value": 2.5, "unit": "mA"}
